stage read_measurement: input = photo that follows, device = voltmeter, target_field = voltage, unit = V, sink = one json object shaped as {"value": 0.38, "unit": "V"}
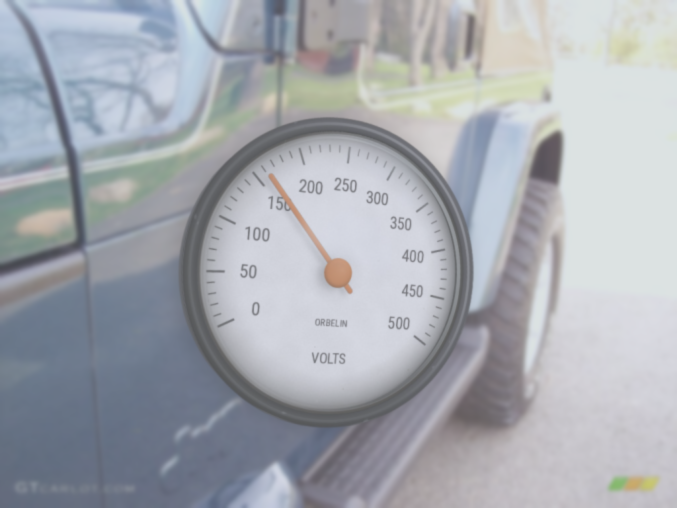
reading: {"value": 160, "unit": "V"}
